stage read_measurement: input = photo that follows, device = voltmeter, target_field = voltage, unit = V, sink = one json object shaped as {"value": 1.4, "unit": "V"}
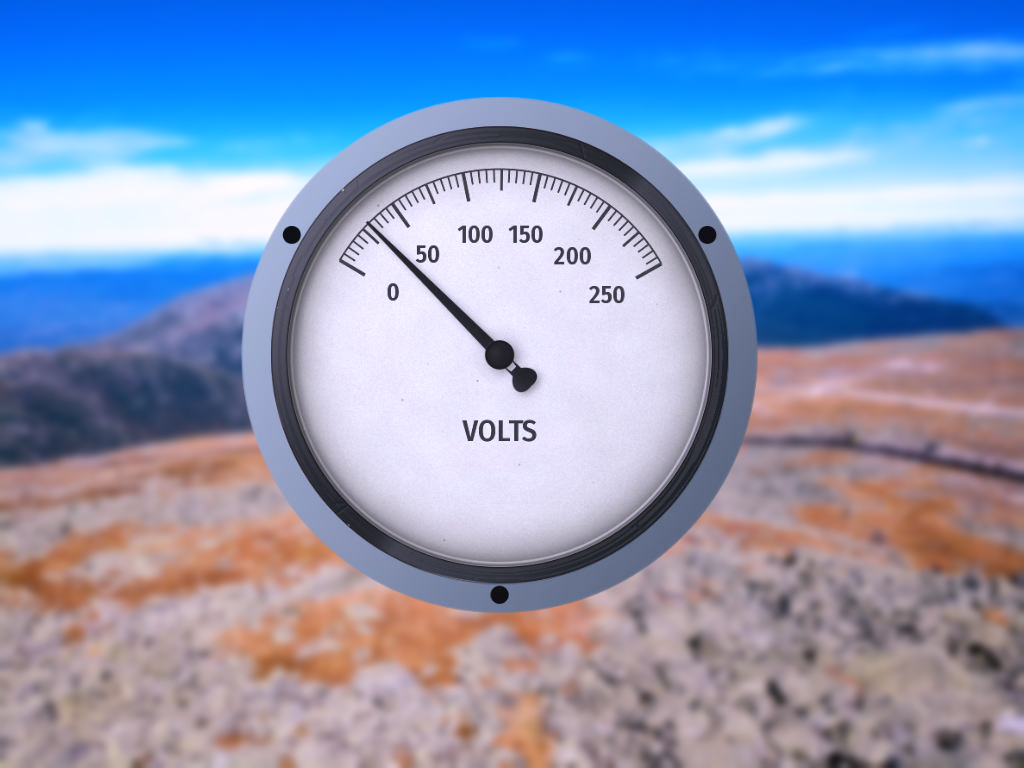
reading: {"value": 30, "unit": "V"}
